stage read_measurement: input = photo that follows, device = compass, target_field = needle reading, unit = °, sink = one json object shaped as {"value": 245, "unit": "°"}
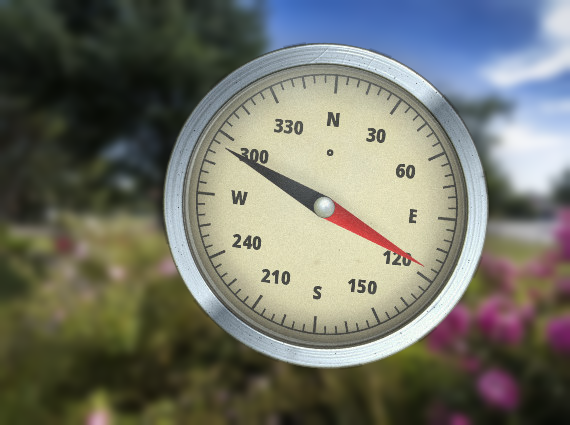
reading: {"value": 115, "unit": "°"}
